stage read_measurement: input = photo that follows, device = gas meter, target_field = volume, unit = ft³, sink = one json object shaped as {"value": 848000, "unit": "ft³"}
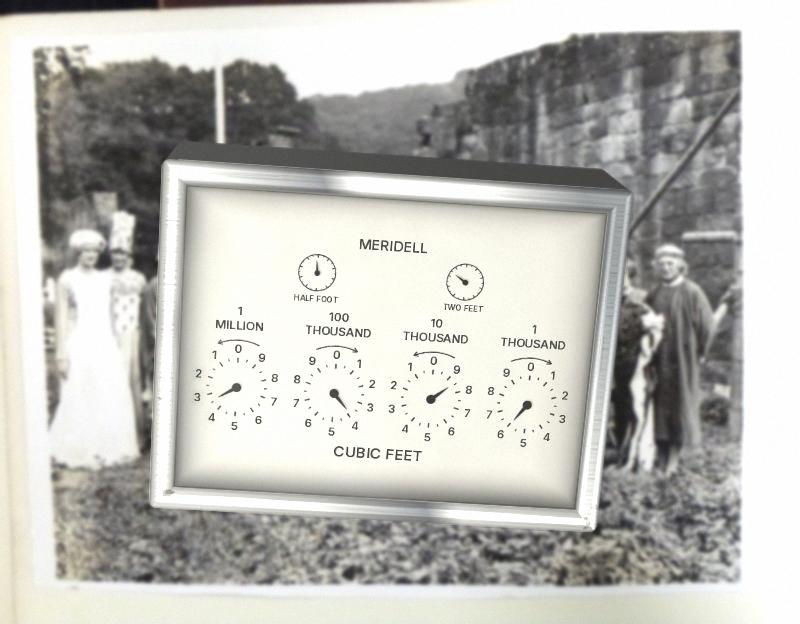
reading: {"value": 338600, "unit": "ft³"}
